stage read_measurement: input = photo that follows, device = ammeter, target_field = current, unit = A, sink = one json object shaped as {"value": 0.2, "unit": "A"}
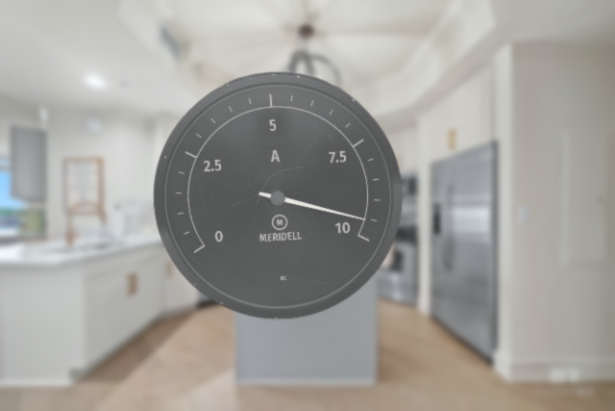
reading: {"value": 9.5, "unit": "A"}
